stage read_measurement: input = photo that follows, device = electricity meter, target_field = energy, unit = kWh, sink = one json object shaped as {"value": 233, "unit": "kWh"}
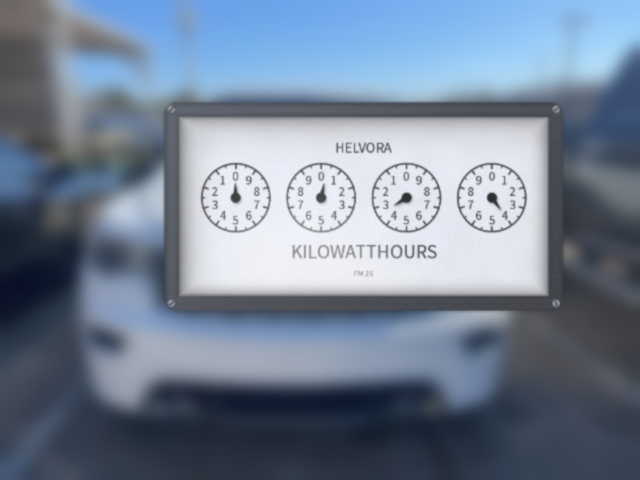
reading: {"value": 34, "unit": "kWh"}
